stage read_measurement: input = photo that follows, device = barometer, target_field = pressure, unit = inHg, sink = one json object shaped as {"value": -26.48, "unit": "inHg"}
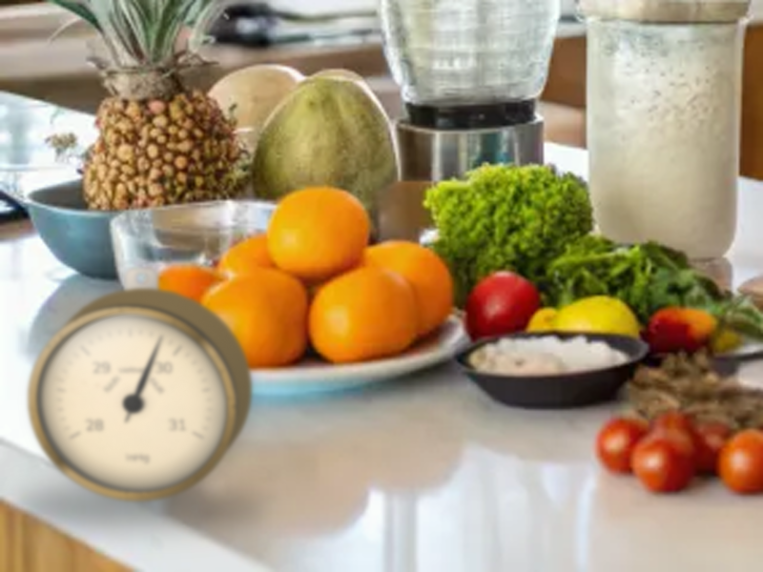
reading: {"value": 29.8, "unit": "inHg"}
